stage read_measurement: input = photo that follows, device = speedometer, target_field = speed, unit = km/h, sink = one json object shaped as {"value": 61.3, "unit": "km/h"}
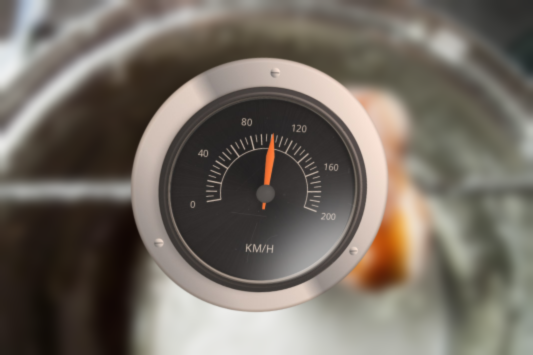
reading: {"value": 100, "unit": "km/h"}
